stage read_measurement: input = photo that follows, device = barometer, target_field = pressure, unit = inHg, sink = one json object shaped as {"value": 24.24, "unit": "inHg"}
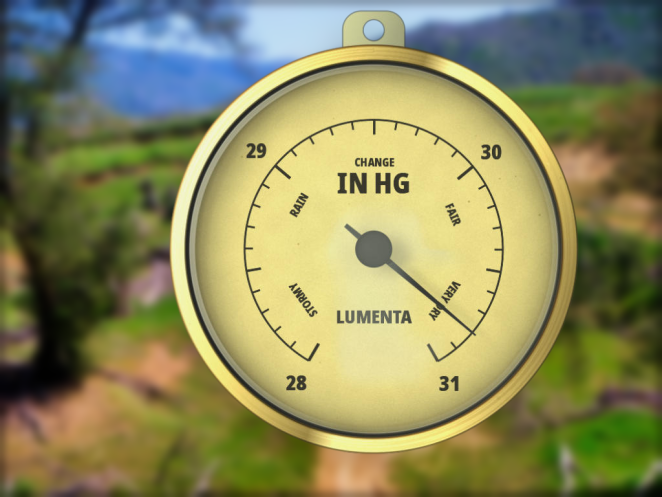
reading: {"value": 30.8, "unit": "inHg"}
